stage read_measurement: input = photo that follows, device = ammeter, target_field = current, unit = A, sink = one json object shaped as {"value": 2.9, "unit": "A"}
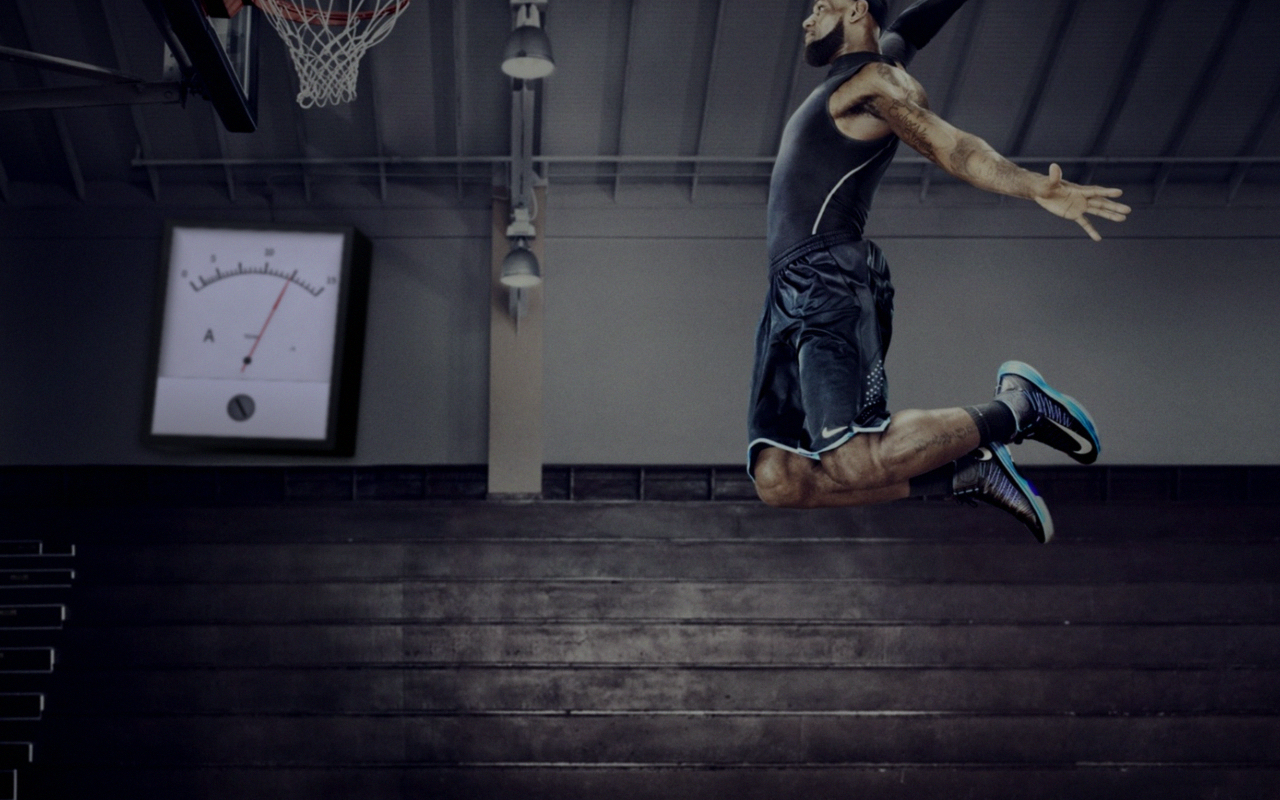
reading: {"value": 12.5, "unit": "A"}
